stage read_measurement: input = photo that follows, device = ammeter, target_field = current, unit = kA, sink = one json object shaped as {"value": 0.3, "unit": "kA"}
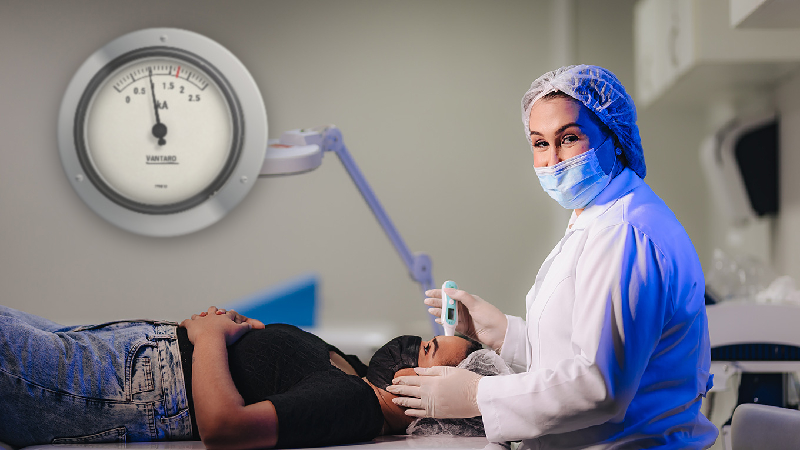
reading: {"value": 1, "unit": "kA"}
